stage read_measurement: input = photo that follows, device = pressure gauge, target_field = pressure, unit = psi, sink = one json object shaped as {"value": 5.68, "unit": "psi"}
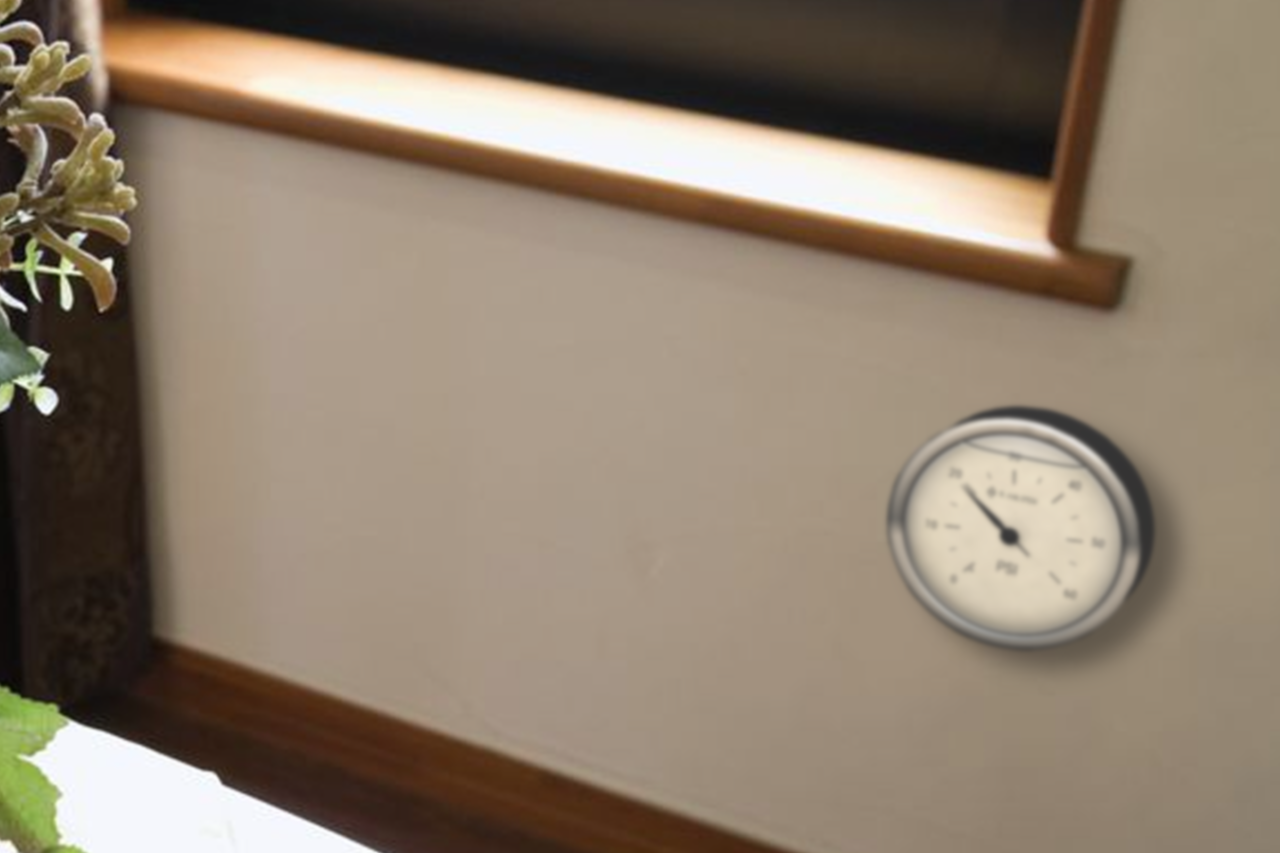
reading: {"value": 20, "unit": "psi"}
